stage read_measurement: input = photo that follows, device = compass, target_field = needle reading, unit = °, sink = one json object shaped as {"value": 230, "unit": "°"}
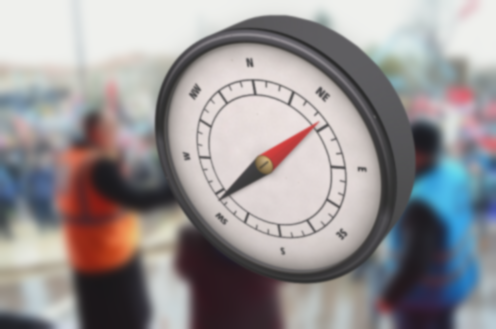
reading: {"value": 55, "unit": "°"}
